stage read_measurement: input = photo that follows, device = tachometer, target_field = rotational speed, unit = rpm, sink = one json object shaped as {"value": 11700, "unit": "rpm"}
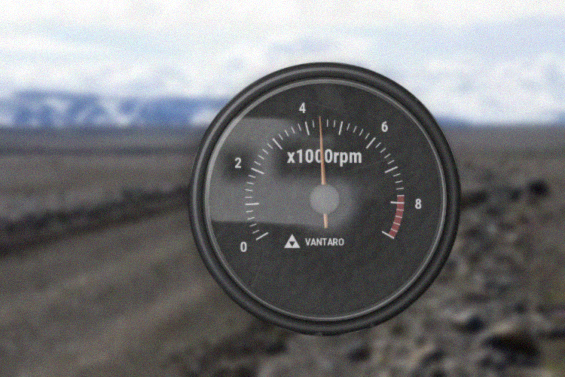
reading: {"value": 4400, "unit": "rpm"}
